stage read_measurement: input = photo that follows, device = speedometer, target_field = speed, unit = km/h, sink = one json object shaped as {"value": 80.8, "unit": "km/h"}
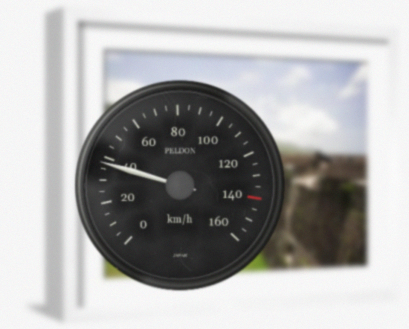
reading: {"value": 37.5, "unit": "km/h"}
